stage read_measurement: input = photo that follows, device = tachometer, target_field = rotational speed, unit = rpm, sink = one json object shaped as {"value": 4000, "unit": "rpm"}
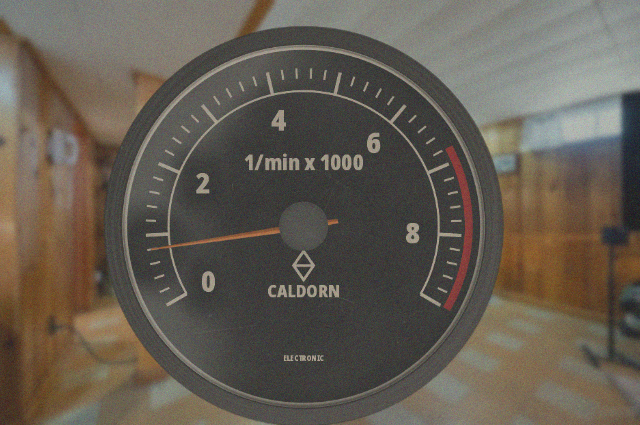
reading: {"value": 800, "unit": "rpm"}
